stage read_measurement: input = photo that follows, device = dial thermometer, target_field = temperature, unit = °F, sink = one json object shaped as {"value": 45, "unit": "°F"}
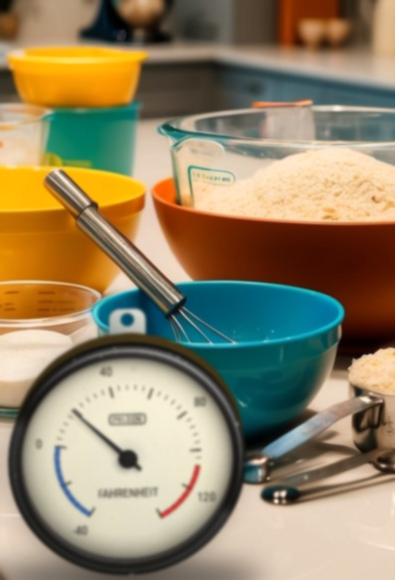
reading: {"value": 20, "unit": "°F"}
